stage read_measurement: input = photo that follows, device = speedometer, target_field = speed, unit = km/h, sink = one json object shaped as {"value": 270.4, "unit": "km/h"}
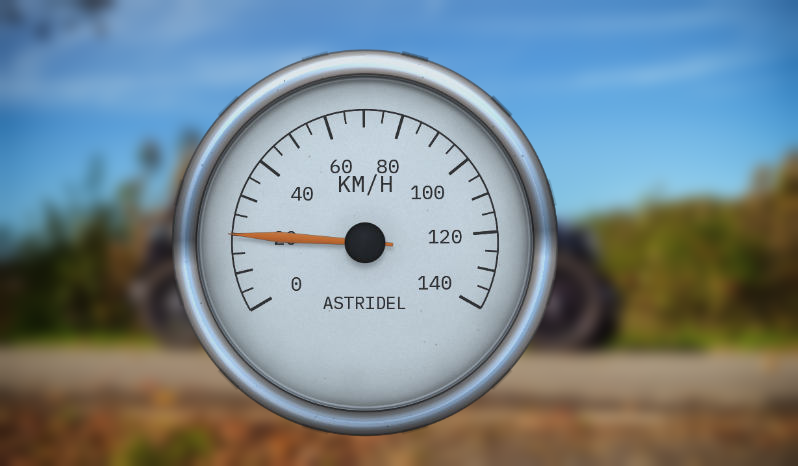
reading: {"value": 20, "unit": "km/h"}
